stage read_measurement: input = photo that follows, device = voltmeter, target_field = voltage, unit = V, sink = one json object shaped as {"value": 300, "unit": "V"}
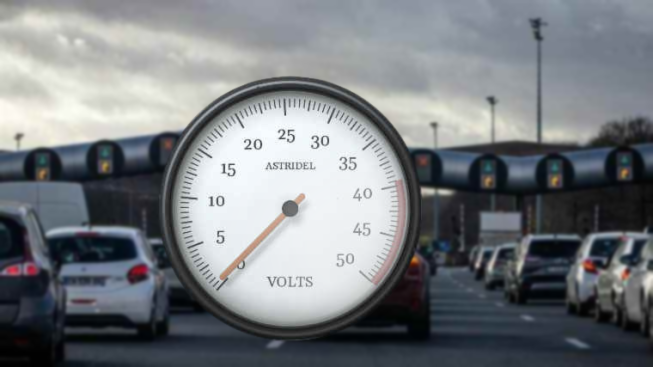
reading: {"value": 0.5, "unit": "V"}
